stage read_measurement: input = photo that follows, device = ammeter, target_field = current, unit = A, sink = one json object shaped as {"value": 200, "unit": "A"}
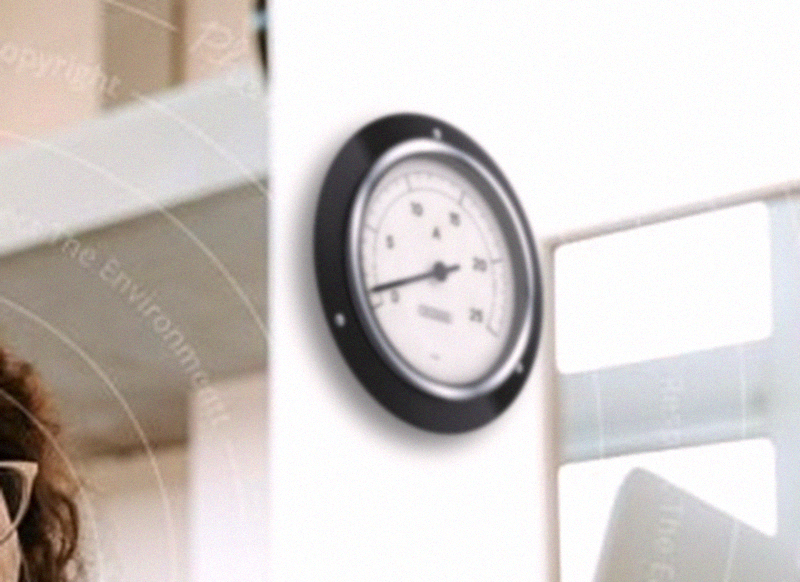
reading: {"value": 1, "unit": "A"}
